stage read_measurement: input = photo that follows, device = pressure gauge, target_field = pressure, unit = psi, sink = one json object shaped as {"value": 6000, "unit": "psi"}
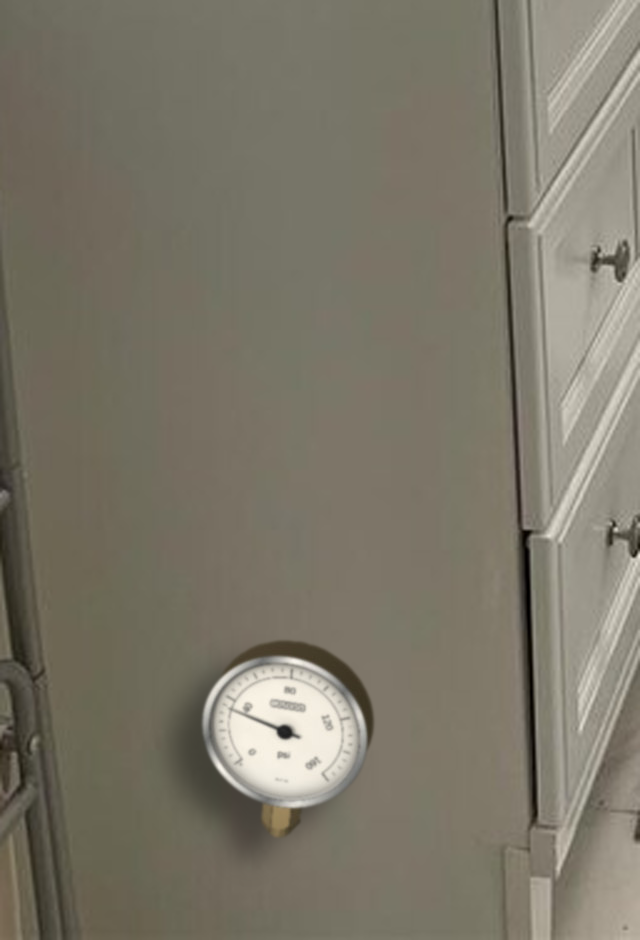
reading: {"value": 35, "unit": "psi"}
